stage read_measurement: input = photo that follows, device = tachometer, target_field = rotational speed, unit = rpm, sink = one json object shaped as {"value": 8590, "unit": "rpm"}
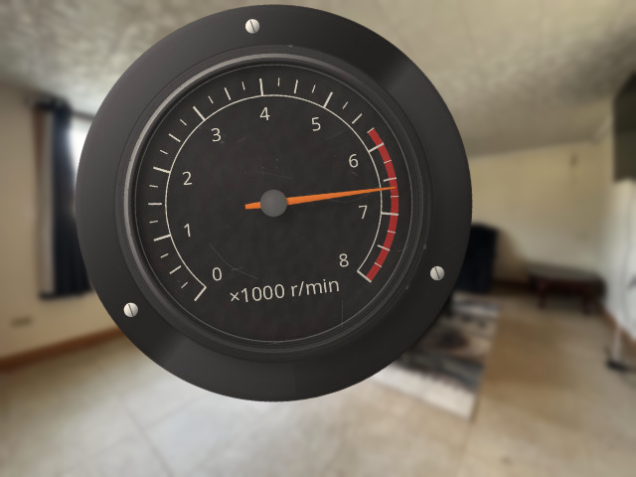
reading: {"value": 6625, "unit": "rpm"}
